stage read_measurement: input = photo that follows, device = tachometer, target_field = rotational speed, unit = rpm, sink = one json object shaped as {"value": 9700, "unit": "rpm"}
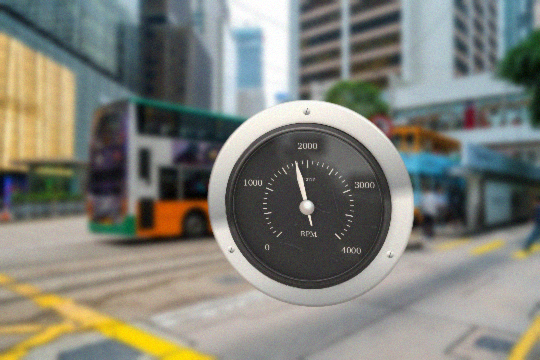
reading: {"value": 1800, "unit": "rpm"}
